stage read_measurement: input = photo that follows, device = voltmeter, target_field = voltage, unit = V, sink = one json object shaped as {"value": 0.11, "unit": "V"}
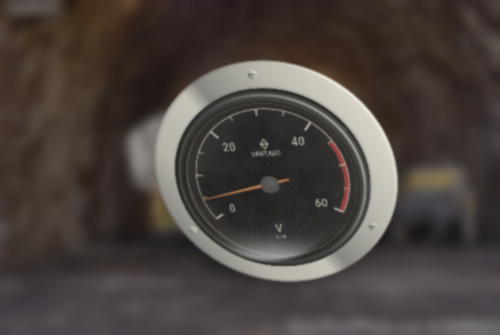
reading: {"value": 5, "unit": "V"}
